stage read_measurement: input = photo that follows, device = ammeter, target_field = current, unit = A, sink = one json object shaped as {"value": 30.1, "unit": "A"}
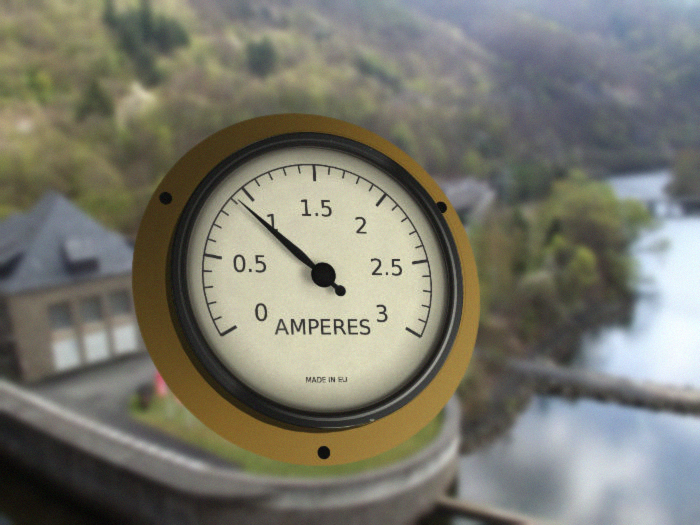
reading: {"value": 0.9, "unit": "A"}
